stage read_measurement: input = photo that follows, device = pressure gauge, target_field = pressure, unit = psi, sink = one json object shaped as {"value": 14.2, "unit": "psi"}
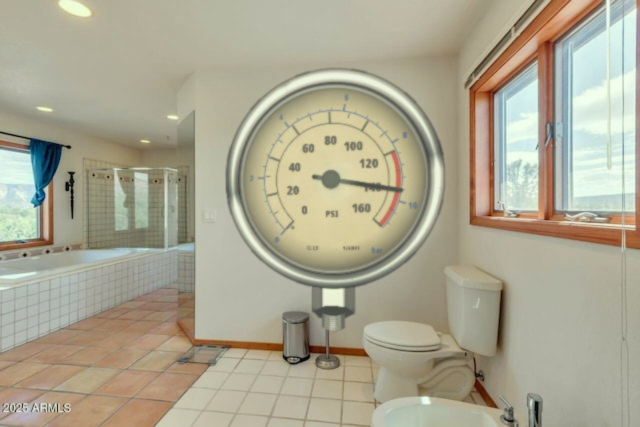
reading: {"value": 140, "unit": "psi"}
